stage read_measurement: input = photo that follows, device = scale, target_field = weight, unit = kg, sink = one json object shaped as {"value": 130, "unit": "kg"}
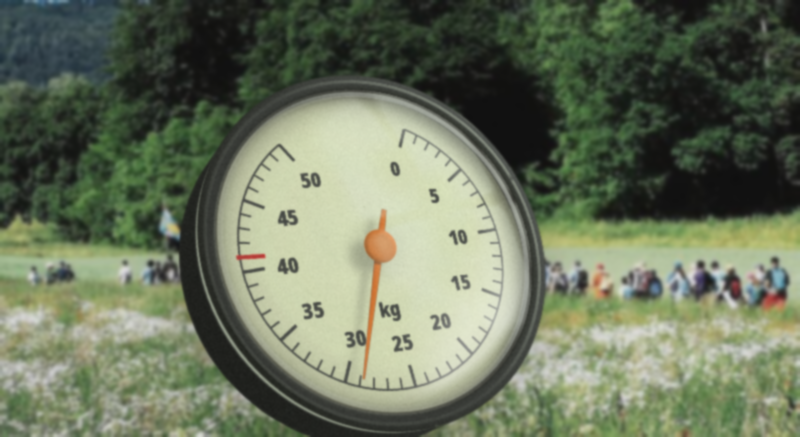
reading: {"value": 29, "unit": "kg"}
